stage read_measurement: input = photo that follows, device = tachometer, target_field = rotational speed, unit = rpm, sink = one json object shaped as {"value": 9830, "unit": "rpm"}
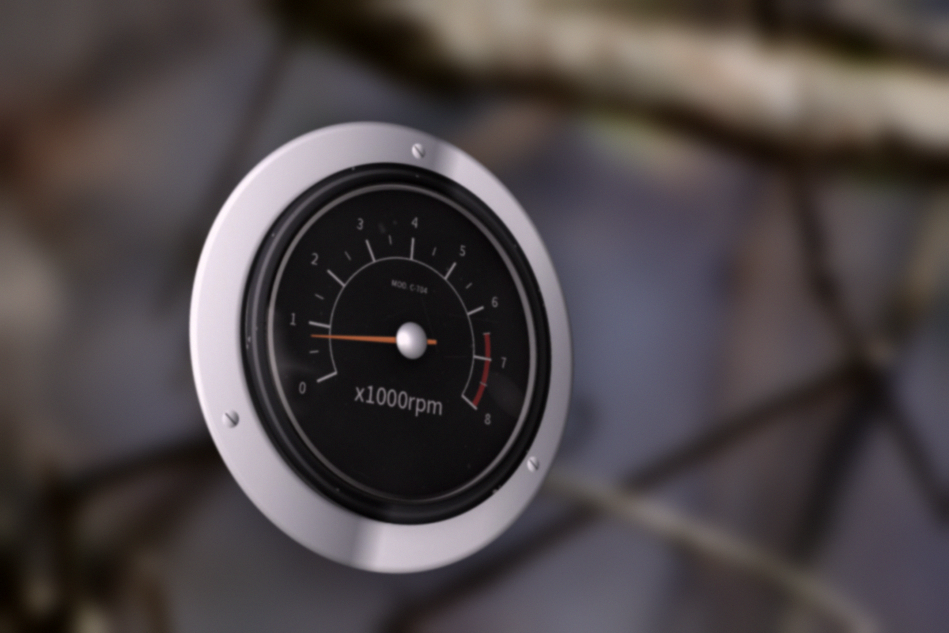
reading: {"value": 750, "unit": "rpm"}
